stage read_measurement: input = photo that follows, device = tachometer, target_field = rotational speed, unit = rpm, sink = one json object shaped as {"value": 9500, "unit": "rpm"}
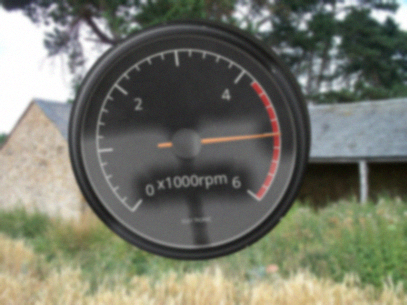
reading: {"value": 5000, "unit": "rpm"}
